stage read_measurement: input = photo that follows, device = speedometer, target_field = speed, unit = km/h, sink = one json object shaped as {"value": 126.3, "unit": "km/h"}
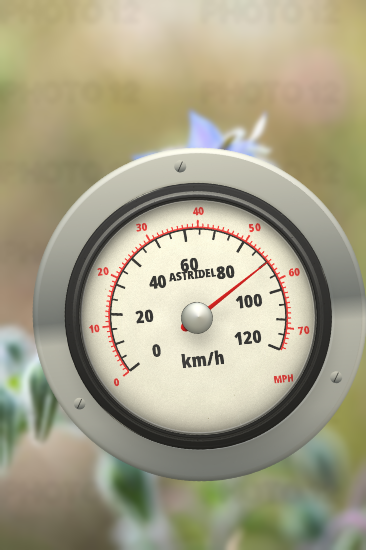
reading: {"value": 90, "unit": "km/h"}
